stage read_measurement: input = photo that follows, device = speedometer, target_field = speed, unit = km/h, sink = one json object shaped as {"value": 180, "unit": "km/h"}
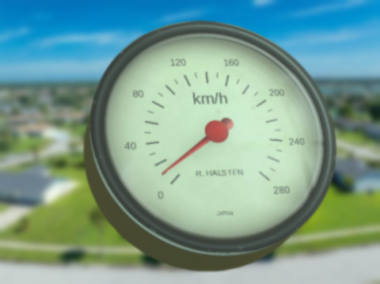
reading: {"value": 10, "unit": "km/h"}
